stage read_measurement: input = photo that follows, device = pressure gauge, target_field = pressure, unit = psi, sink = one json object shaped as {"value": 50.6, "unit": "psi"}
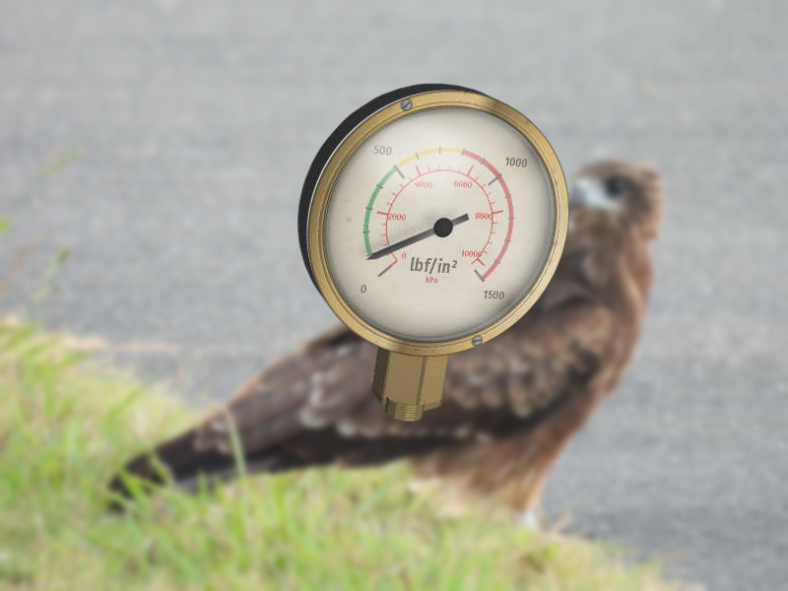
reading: {"value": 100, "unit": "psi"}
